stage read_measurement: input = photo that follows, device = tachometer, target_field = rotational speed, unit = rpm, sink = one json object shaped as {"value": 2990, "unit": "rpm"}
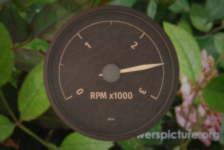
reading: {"value": 2500, "unit": "rpm"}
